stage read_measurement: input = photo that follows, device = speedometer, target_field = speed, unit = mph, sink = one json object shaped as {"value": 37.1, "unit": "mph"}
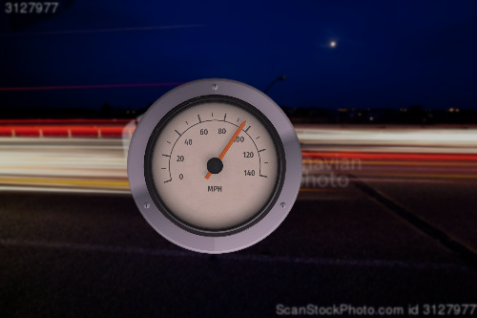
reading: {"value": 95, "unit": "mph"}
